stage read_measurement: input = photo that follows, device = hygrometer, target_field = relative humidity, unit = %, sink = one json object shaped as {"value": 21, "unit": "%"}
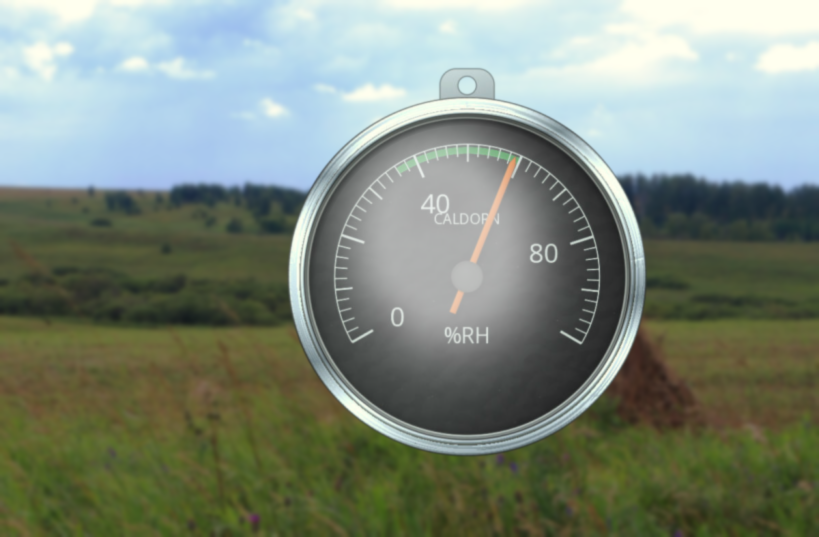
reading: {"value": 59, "unit": "%"}
